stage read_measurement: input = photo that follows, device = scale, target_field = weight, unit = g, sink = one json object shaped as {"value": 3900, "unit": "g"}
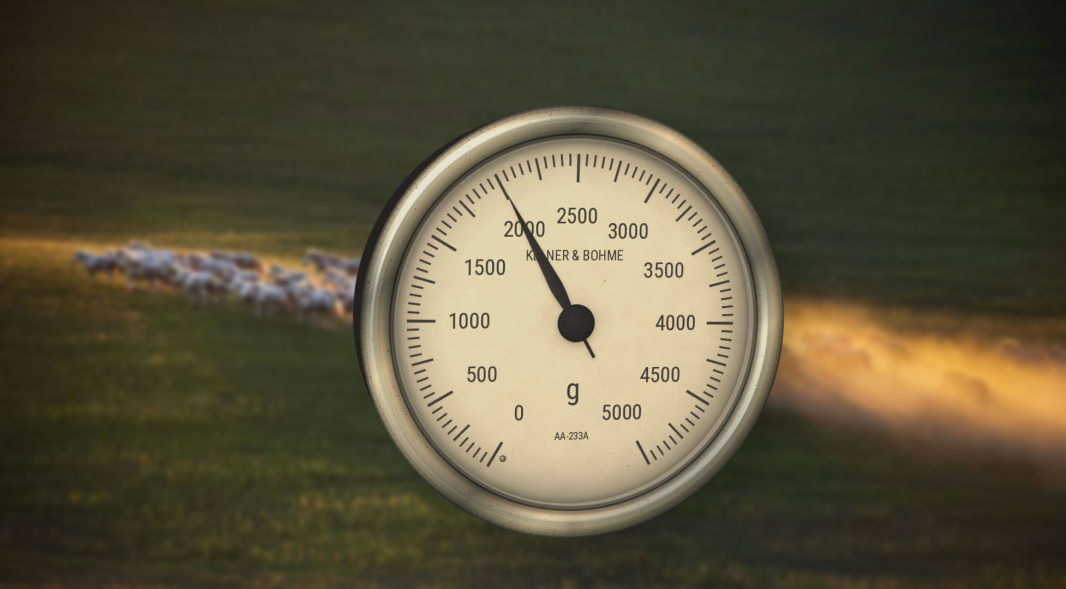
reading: {"value": 2000, "unit": "g"}
